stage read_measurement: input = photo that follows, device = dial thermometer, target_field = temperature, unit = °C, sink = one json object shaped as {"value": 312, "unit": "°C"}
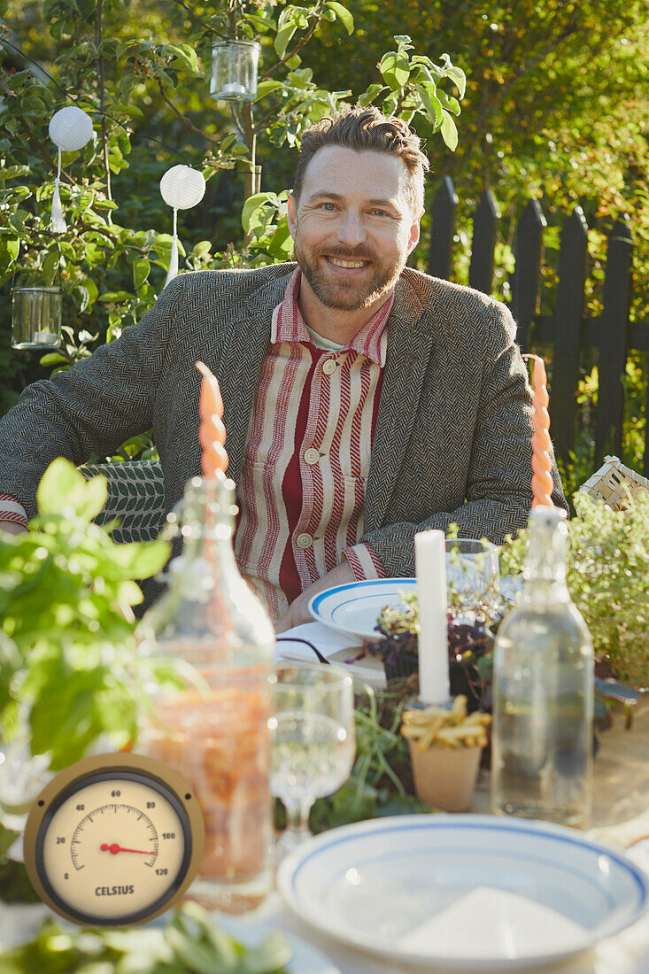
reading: {"value": 110, "unit": "°C"}
